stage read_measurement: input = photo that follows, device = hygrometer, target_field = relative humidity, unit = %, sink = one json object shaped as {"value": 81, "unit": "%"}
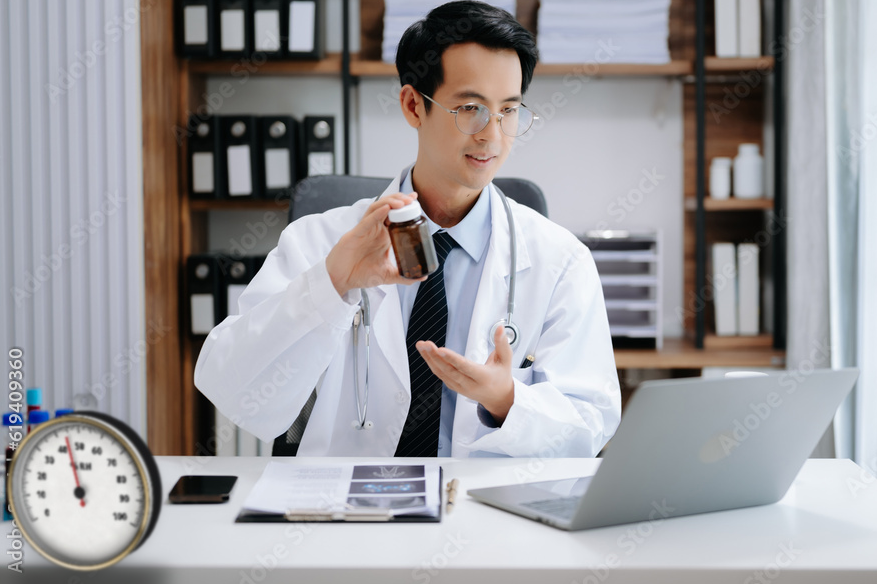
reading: {"value": 45, "unit": "%"}
